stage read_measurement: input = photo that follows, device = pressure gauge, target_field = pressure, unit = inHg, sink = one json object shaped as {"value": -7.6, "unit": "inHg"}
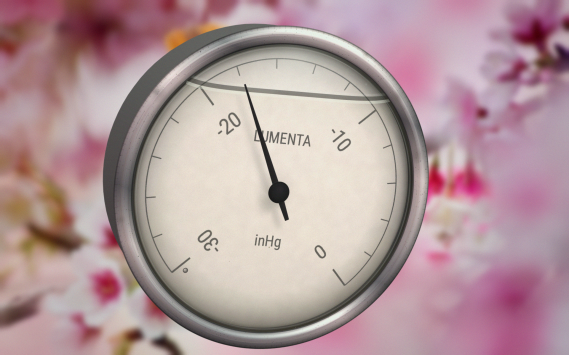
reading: {"value": -18, "unit": "inHg"}
